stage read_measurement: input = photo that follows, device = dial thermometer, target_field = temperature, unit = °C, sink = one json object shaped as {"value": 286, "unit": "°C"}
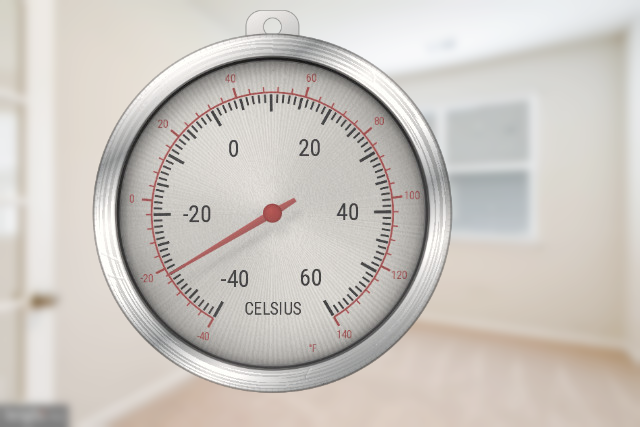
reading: {"value": -30, "unit": "°C"}
